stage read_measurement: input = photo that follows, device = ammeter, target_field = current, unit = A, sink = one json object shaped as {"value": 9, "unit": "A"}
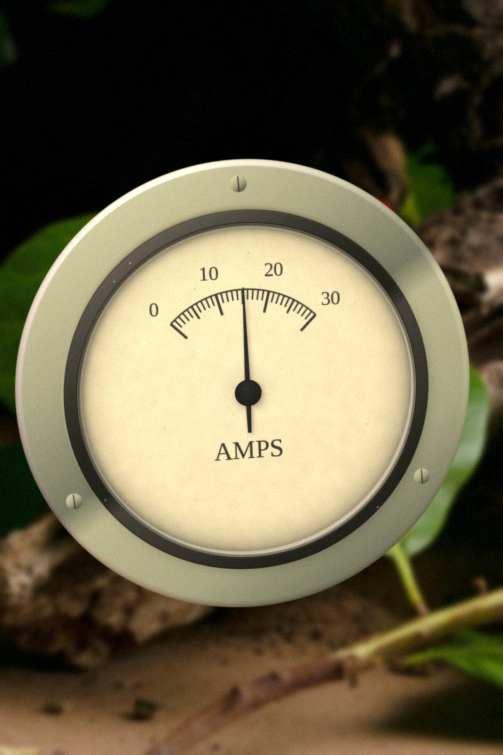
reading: {"value": 15, "unit": "A"}
